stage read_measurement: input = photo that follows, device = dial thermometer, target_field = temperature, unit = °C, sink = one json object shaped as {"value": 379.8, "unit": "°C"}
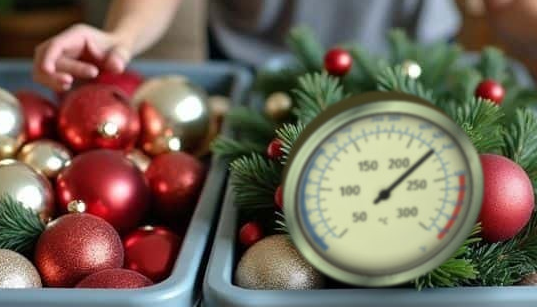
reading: {"value": 220, "unit": "°C"}
